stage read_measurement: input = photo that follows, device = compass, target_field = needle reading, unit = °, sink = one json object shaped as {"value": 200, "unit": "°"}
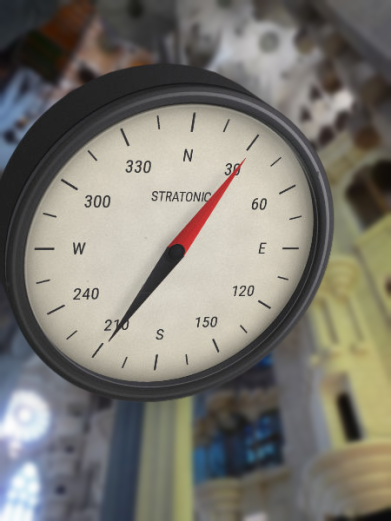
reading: {"value": 30, "unit": "°"}
